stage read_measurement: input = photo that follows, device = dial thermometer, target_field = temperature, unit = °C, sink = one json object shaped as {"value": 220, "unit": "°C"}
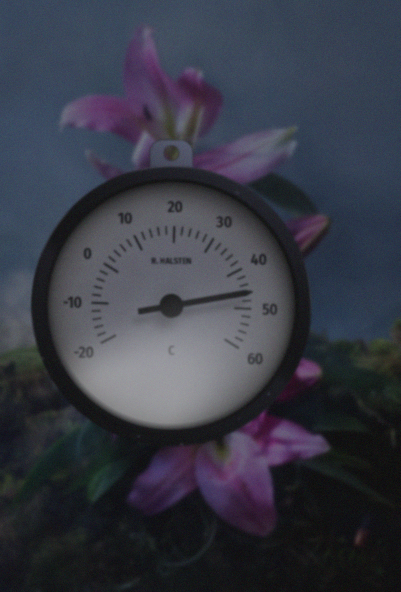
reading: {"value": 46, "unit": "°C"}
